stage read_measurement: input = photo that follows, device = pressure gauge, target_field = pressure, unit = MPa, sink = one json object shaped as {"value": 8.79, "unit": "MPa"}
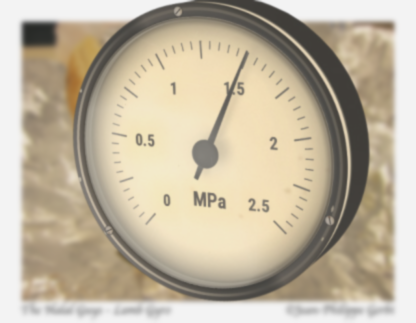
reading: {"value": 1.5, "unit": "MPa"}
